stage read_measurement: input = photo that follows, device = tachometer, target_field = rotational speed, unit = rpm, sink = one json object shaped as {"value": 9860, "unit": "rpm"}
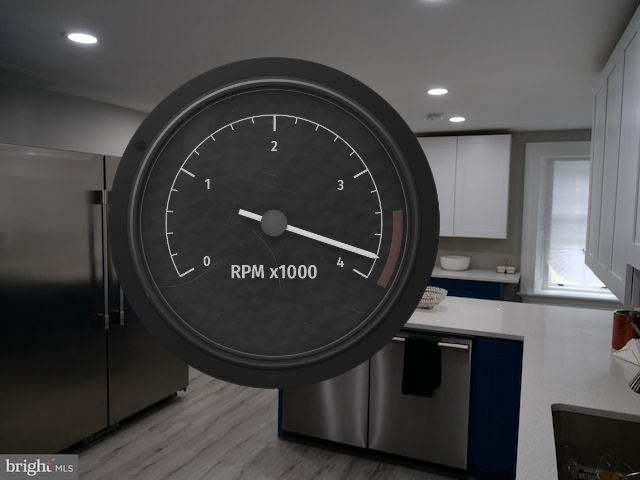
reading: {"value": 3800, "unit": "rpm"}
